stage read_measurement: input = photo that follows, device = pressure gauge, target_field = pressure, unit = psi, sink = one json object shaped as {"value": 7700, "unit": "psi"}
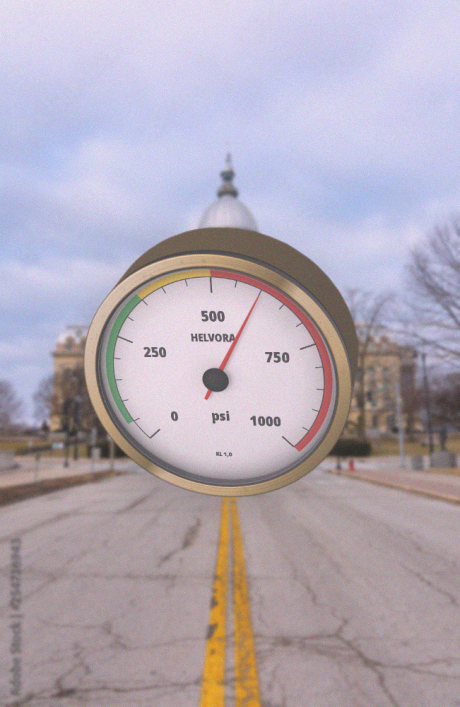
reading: {"value": 600, "unit": "psi"}
